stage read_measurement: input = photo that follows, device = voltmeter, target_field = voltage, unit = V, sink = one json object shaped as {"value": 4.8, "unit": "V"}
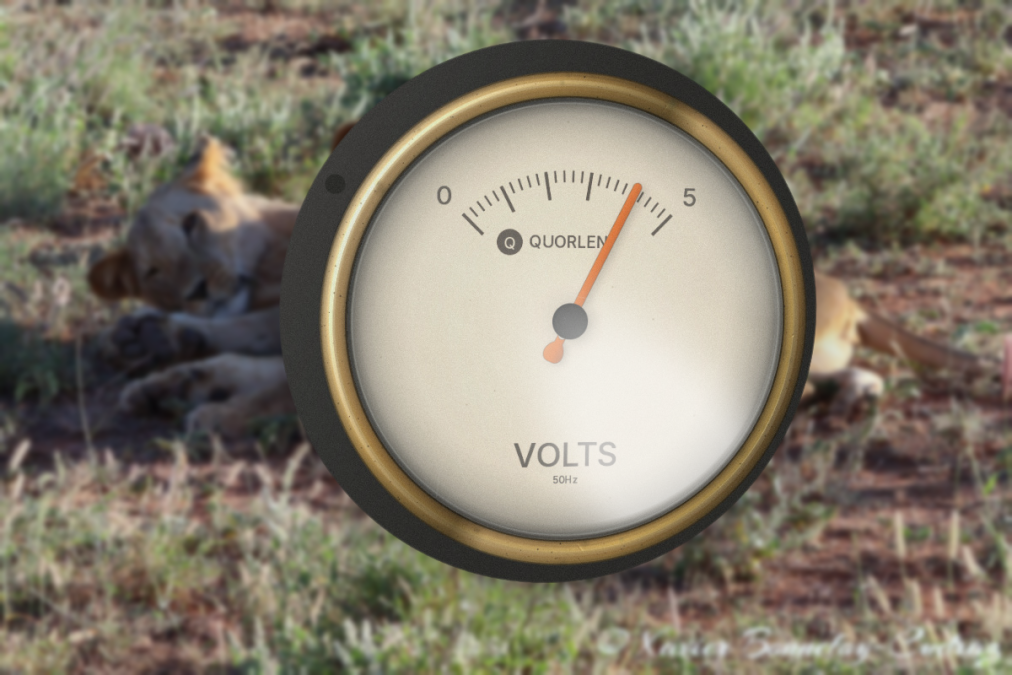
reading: {"value": 4, "unit": "V"}
